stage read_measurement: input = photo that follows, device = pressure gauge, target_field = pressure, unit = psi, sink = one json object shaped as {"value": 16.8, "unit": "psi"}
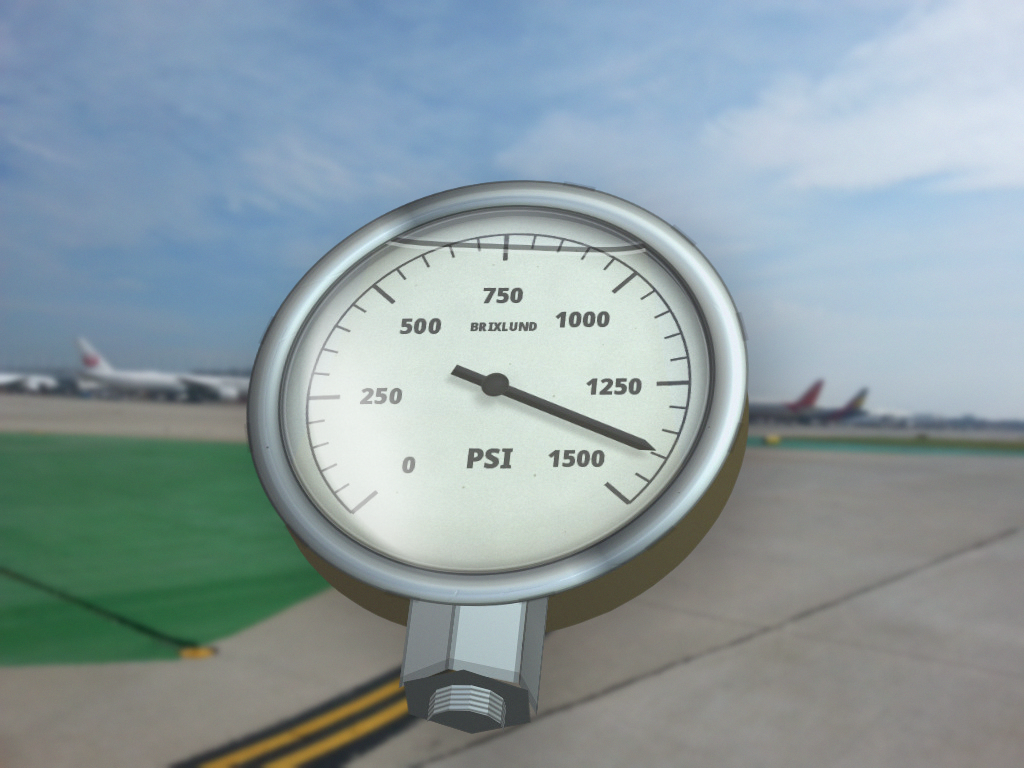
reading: {"value": 1400, "unit": "psi"}
